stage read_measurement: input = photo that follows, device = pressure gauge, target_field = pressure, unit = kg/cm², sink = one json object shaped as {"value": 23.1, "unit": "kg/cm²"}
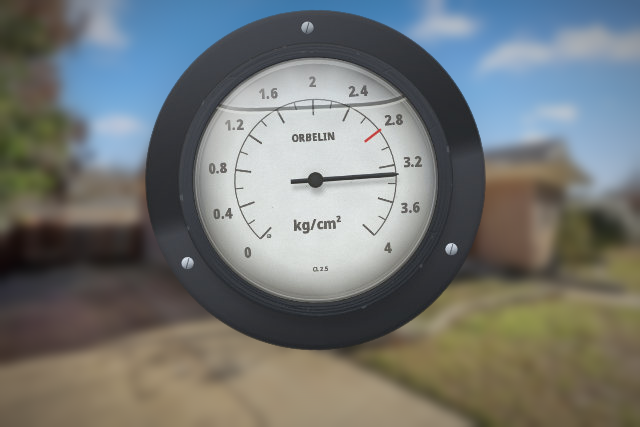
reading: {"value": 3.3, "unit": "kg/cm²"}
